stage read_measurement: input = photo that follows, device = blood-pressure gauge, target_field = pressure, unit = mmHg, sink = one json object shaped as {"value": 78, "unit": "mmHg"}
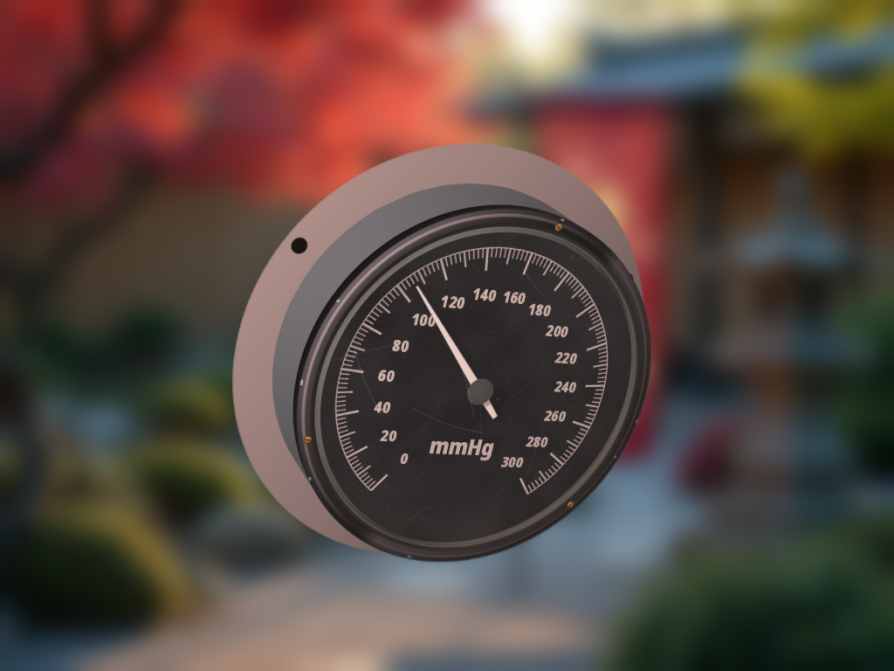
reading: {"value": 106, "unit": "mmHg"}
